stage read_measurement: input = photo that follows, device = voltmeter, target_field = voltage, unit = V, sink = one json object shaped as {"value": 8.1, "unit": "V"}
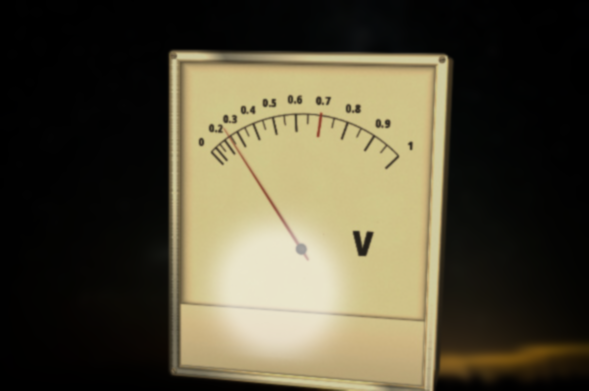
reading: {"value": 0.25, "unit": "V"}
